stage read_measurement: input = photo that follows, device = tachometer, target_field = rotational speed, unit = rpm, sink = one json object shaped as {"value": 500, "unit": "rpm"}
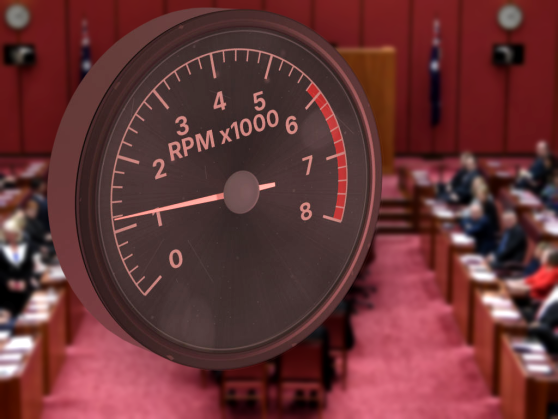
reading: {"value": 1200, "unit": "rpm"}
